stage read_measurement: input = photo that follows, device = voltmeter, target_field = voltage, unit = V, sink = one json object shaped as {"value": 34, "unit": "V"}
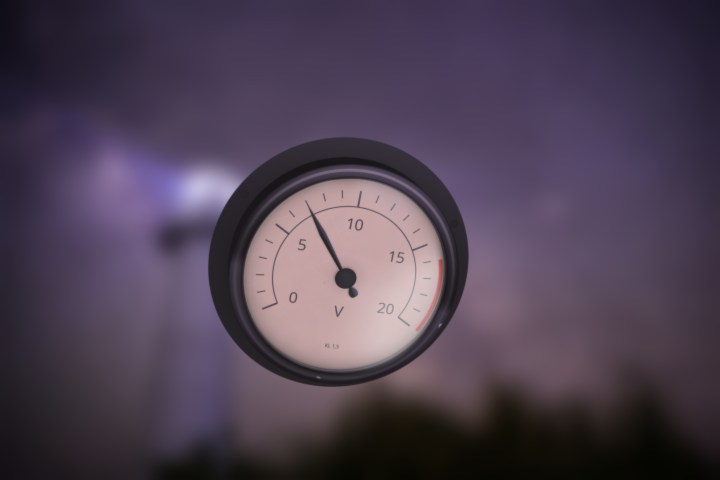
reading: {"value": 7, "unit": "V"}
